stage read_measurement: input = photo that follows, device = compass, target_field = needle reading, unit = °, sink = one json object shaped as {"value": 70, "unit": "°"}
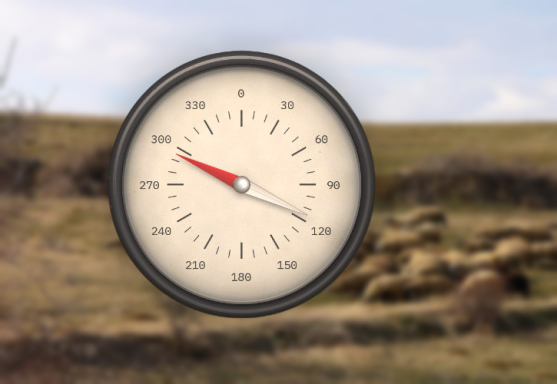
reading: {"value": 295, "unit": "°"}
